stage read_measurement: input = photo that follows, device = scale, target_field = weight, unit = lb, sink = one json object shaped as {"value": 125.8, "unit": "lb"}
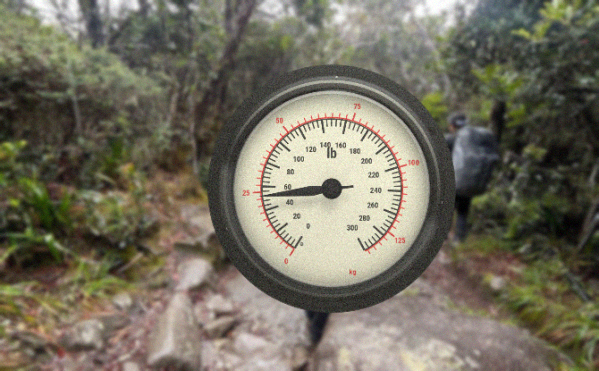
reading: {"value": 52, "unit": "lb"}
